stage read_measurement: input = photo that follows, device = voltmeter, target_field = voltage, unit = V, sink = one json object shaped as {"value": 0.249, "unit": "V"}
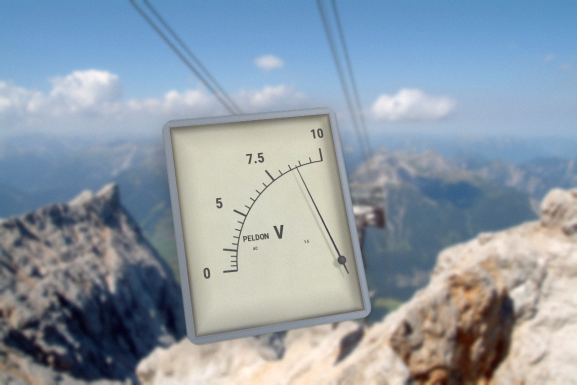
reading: {"value": 8.75, "unit": "V"}
